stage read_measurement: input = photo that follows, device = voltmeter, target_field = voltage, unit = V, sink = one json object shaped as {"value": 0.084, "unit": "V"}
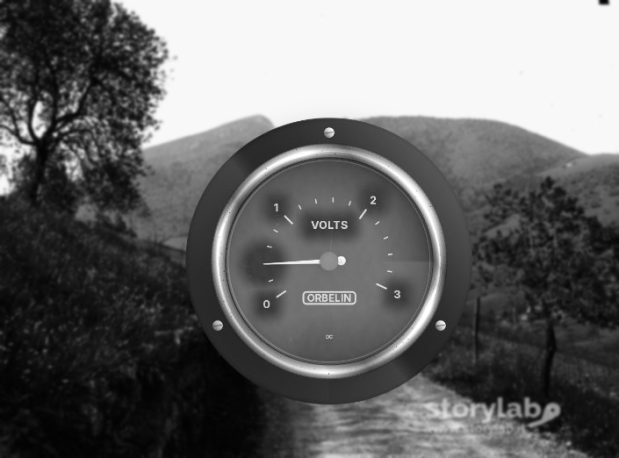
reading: {"value": 0.4, "unit": "V"}
